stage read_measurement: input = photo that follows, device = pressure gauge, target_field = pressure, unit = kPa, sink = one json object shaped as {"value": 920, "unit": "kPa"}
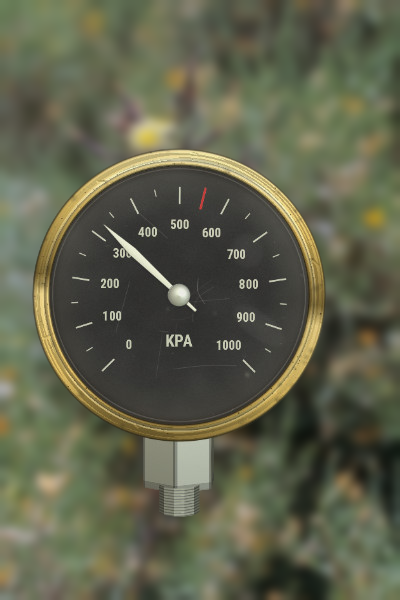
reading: {"value": 325, "unit": "kPa"}
